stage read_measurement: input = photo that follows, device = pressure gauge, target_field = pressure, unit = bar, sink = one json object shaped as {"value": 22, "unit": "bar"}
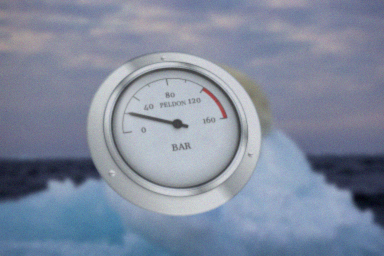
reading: {"value": 20, "unit": "bar"}
